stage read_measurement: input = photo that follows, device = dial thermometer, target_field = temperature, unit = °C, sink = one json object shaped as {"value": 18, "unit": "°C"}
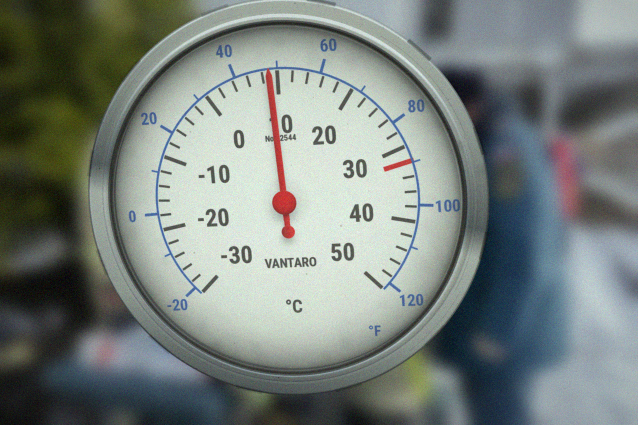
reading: {"value": 9, "unit": "°C"}
